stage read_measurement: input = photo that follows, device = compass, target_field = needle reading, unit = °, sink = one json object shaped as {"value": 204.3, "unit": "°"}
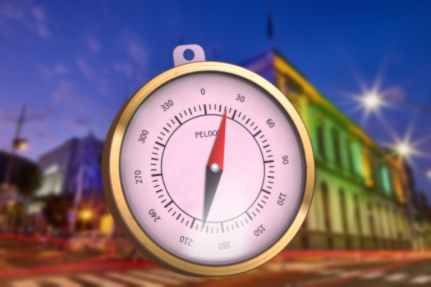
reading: {"value": 20, "unit": "°"}
